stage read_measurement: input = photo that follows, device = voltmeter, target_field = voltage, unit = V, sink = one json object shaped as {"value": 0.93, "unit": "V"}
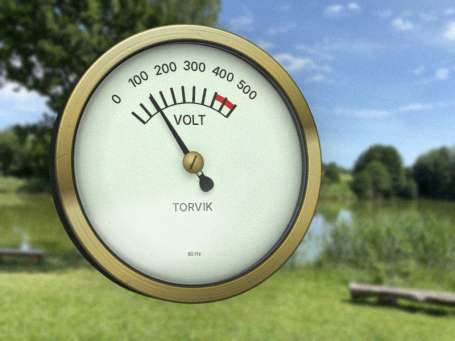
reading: {"value": 100, "unit": "V"}
